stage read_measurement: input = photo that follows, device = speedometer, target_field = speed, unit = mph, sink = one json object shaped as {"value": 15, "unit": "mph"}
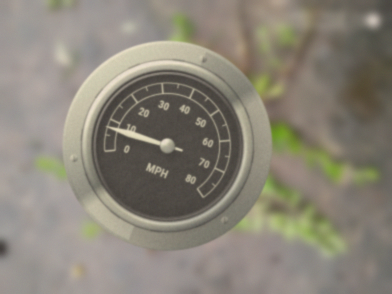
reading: {"value": 7.5, "unit": "mph"}
